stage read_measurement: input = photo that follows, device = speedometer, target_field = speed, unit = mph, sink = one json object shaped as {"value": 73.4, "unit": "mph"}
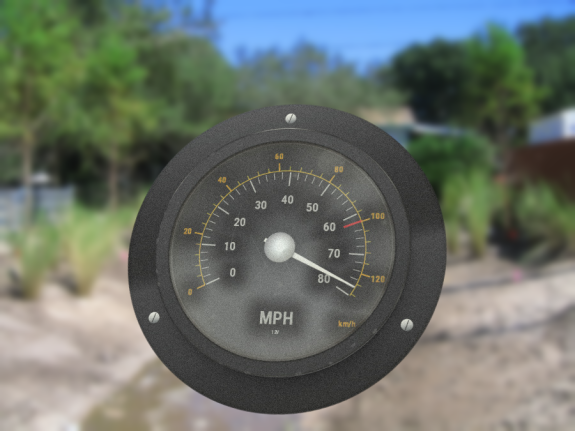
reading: {"value": 78, "unit": "mph"}
